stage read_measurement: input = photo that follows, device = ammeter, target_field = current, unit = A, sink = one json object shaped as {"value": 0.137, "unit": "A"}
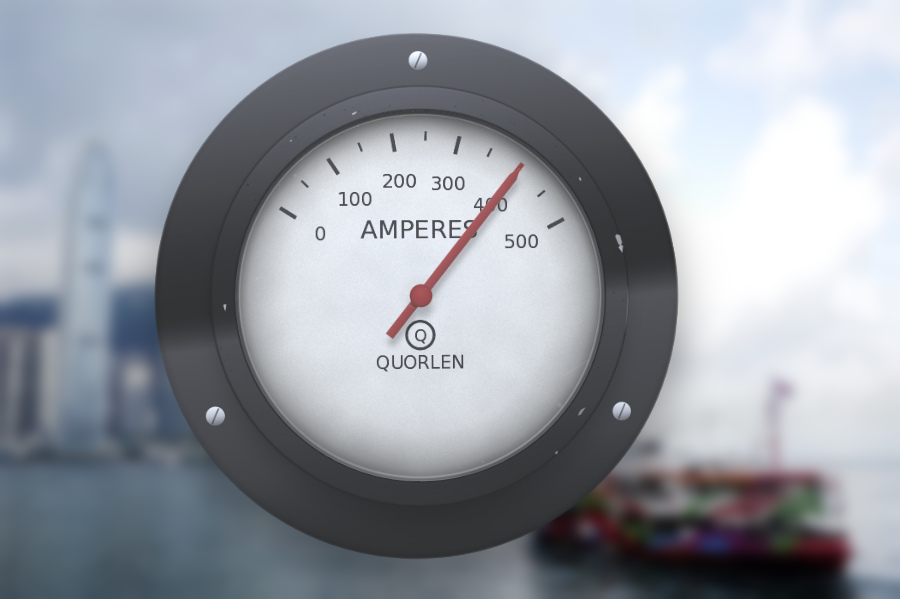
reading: {"value": 400, "unit": "A"}
